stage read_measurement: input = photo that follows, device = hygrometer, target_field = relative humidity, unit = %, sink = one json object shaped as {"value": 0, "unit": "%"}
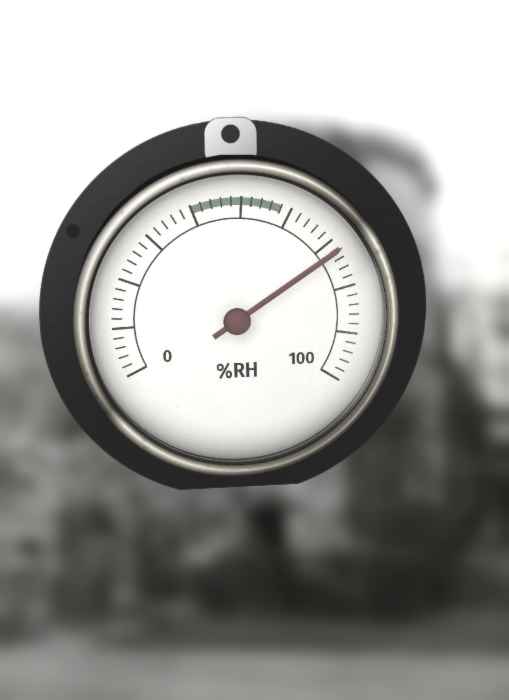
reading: {"value": 72, "unit": "%"}
